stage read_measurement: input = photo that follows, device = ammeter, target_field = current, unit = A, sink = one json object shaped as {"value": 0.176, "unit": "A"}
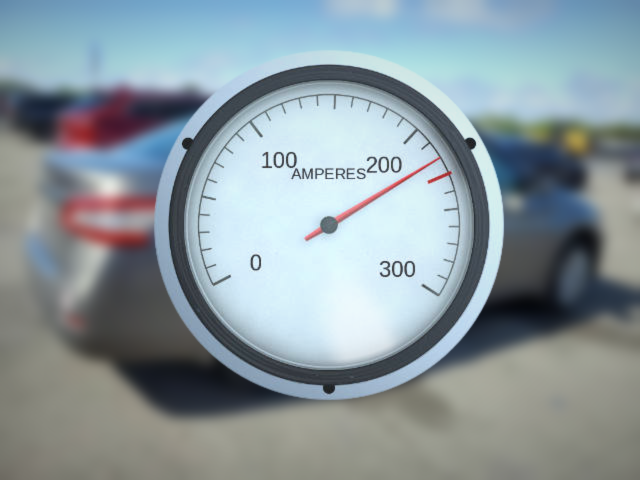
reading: {"value": 220, "unit": "A"}
